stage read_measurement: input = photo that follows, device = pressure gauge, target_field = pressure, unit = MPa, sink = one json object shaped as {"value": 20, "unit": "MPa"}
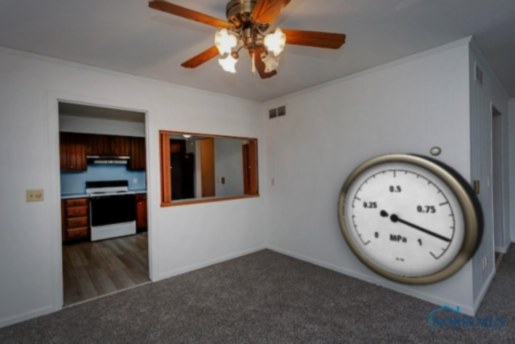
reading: {"value": 0.9, "unit": "MPa"}
